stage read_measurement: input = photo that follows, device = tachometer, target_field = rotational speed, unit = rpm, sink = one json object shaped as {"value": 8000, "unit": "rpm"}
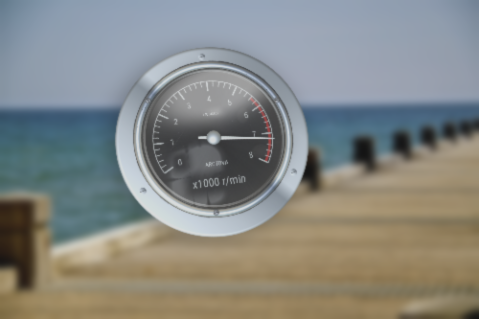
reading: {"value": 7200, "unit": "rpm"}
